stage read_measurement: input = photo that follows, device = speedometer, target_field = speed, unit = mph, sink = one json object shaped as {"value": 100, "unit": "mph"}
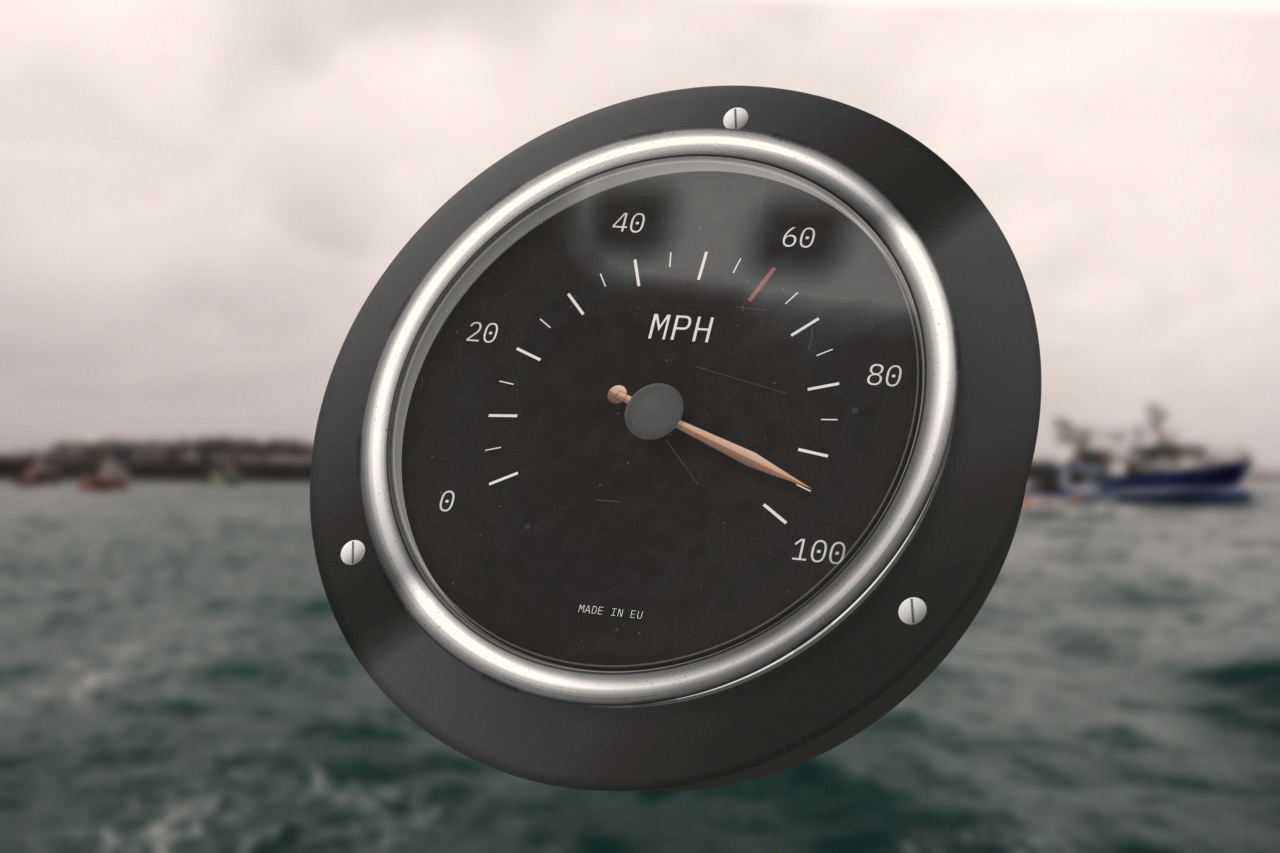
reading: {"value": 95, "unit": "mph"}
